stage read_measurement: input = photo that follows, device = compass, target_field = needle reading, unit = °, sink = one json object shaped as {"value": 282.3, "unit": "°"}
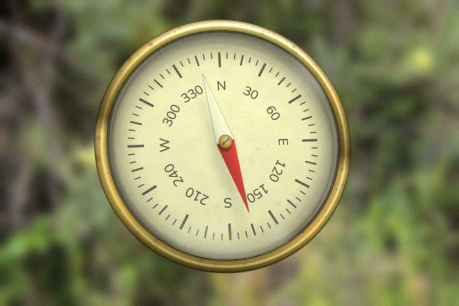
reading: {"value": 165, "unit": "°"}
